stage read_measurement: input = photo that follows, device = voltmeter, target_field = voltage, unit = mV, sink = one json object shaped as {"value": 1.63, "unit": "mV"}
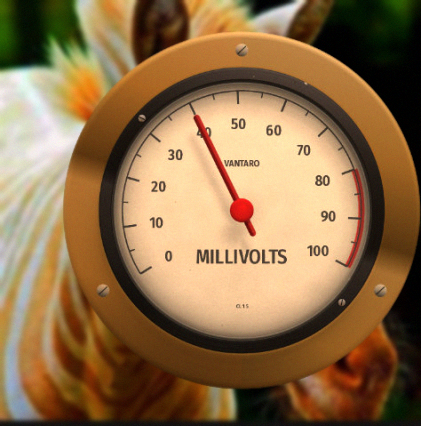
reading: {"value": 40, "unit": "mV"}
